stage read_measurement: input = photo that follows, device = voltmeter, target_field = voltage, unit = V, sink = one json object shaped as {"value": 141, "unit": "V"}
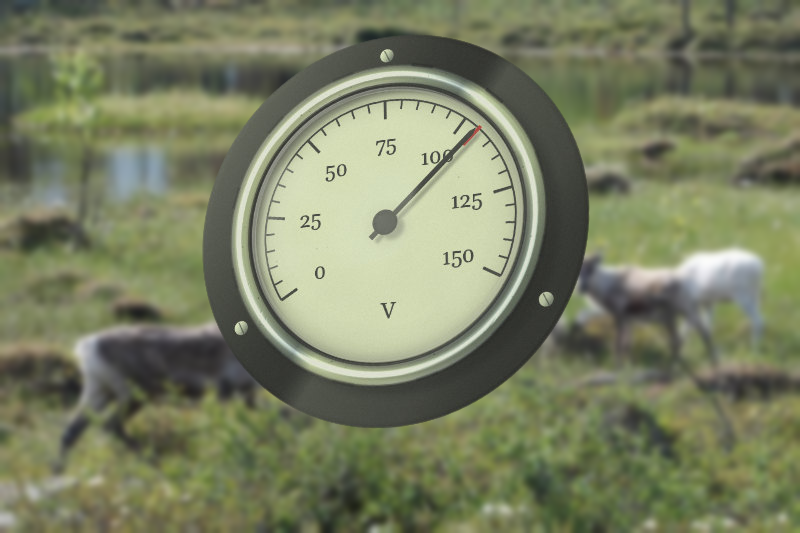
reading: {"value": 105, "unit": "V"}
